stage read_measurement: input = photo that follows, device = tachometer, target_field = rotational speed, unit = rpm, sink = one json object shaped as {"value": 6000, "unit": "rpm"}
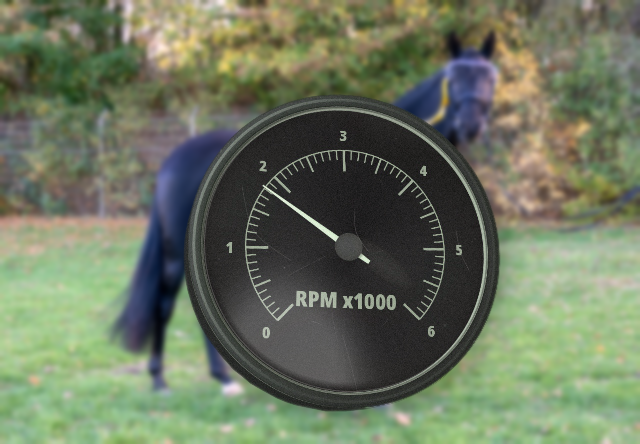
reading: {"value": 1800, "unit": "rpm"}
